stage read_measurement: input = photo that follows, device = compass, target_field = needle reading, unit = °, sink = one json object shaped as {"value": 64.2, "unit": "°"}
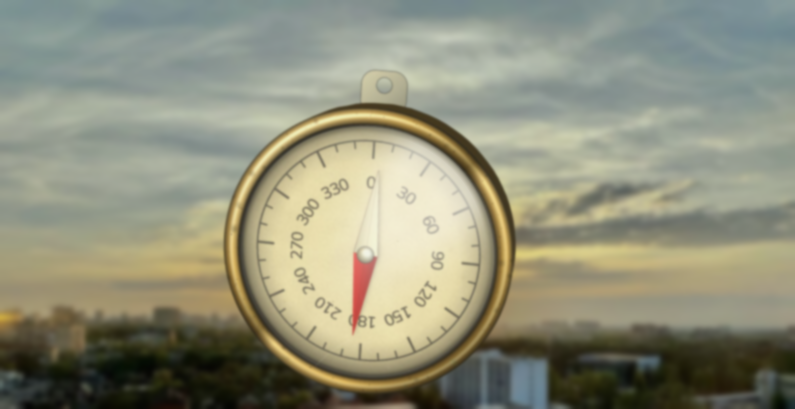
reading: {"value": 185, "unit": "°"}
